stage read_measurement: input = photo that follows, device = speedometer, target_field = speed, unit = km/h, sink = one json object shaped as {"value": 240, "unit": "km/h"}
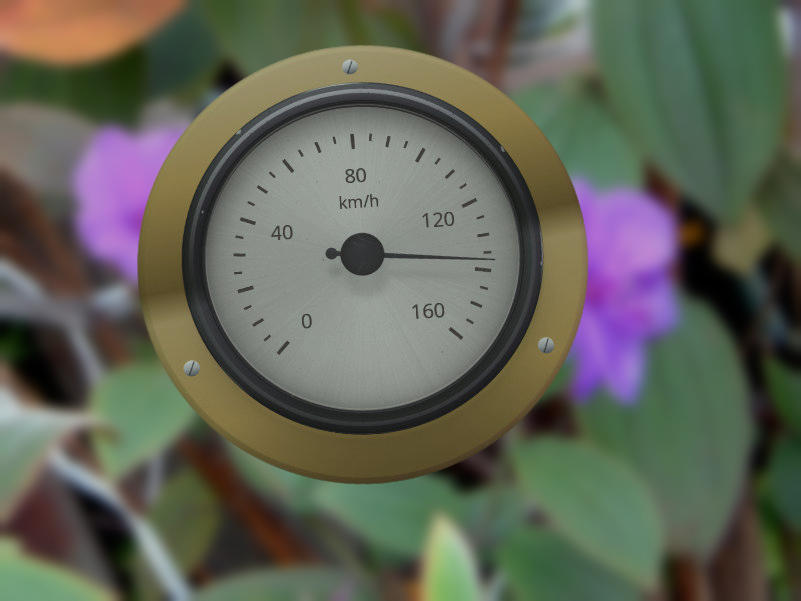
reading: {"value": 137.5, "unit": "km/h"}
